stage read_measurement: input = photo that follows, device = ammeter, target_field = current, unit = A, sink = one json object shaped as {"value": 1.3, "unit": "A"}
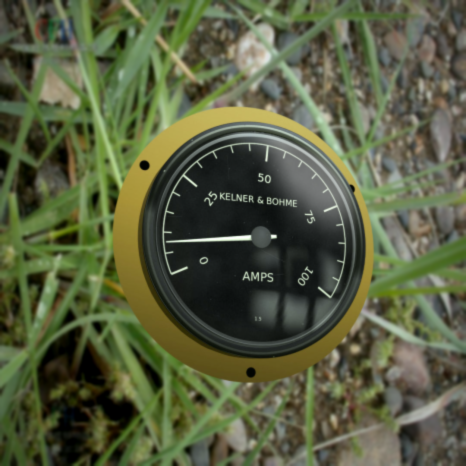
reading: {"value": 7.5, "unit": "A"}
